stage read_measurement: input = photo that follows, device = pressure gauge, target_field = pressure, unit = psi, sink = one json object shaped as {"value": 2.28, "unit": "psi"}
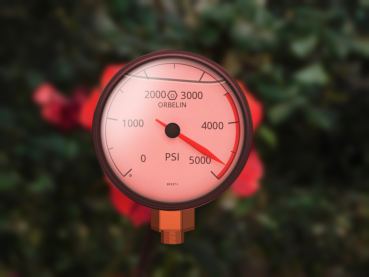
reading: {"value": 4750, "unit": "psi"}
